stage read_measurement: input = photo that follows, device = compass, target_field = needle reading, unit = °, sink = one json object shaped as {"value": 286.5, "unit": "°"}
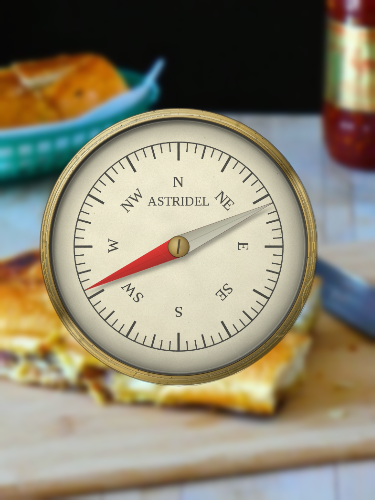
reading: {"value": 245, "unit": "°"}
